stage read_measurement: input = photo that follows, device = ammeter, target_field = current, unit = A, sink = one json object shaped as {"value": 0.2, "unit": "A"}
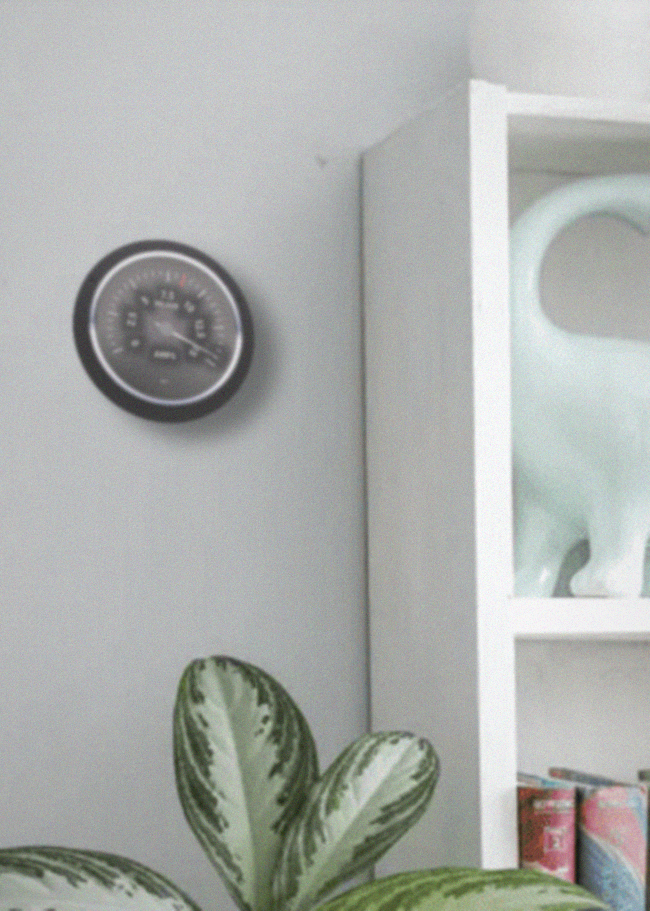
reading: {"value": 14.5, "unit": "A"}
